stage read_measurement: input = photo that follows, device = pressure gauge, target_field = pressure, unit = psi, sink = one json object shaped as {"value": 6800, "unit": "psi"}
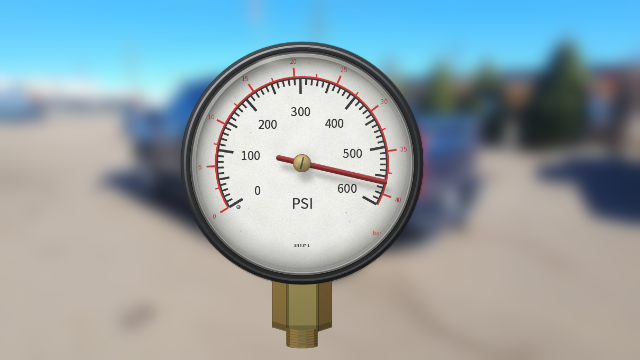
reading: {"value": 560, "unit": "psi"}
